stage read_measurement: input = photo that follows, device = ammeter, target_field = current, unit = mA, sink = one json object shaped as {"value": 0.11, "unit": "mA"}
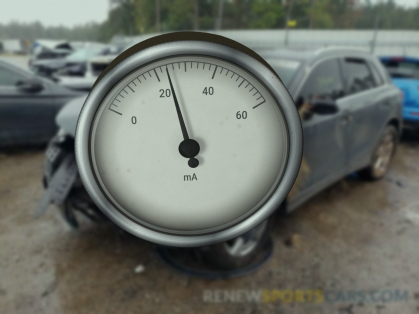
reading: {"value": 24, "unit": "mA"}
